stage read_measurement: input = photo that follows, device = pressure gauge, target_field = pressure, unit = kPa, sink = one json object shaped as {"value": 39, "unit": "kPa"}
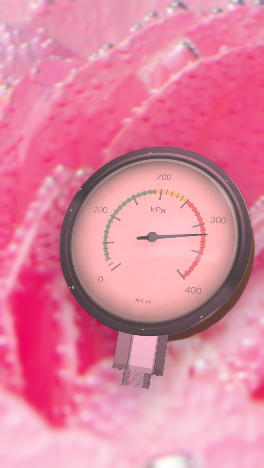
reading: {"value": 320, "unit": "kPa"}
